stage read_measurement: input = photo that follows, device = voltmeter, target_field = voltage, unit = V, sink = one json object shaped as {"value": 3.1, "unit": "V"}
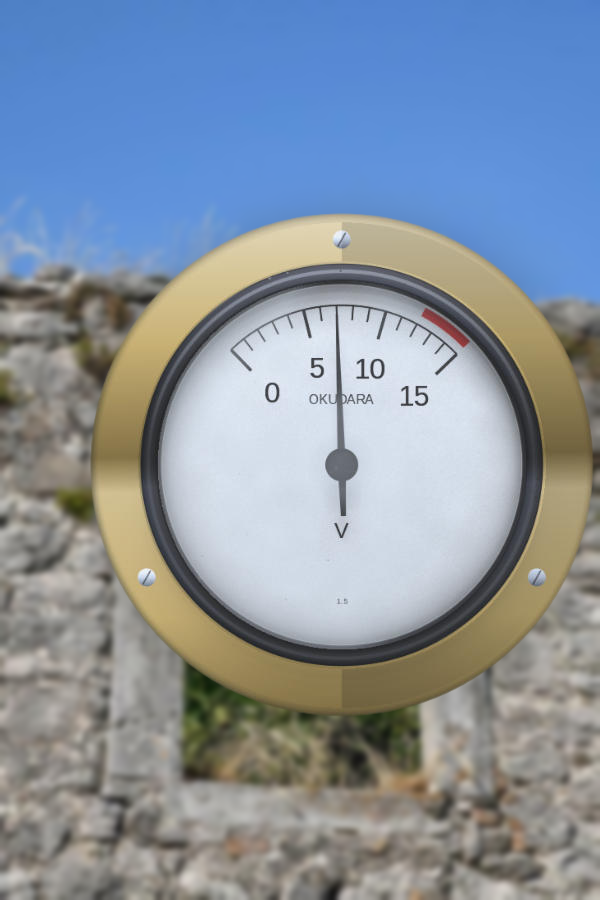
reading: {"value": 7, "unit": "V"}
